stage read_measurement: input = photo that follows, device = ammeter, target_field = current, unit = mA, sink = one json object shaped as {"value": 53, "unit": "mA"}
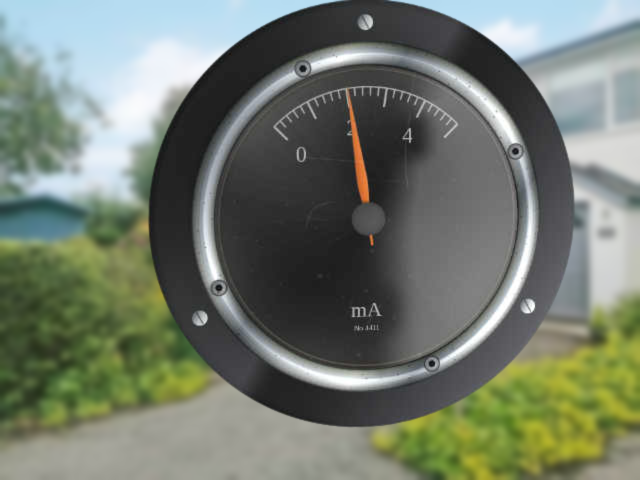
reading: {"value": 2, "unit": "mA"}
